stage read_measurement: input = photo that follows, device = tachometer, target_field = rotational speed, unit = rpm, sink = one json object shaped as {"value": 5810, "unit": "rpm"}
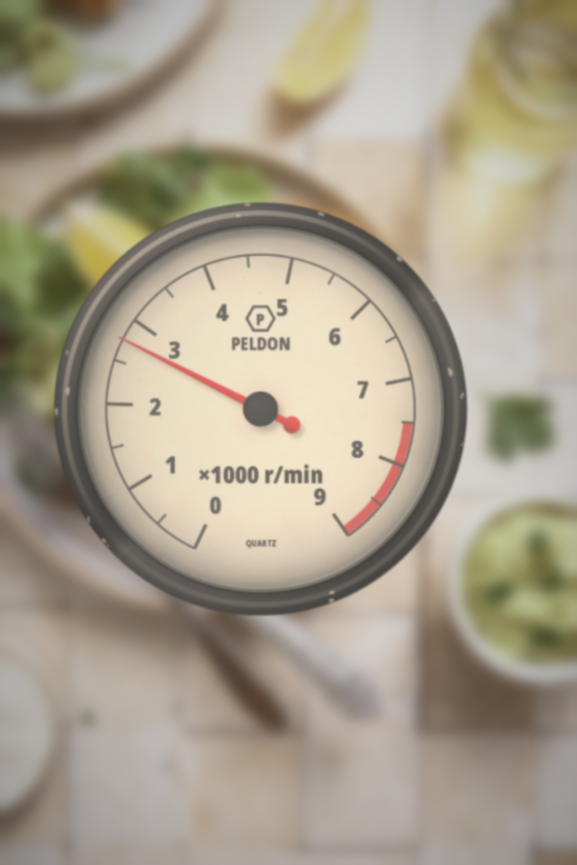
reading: {"value": 2750, "unit": "rpm"}
